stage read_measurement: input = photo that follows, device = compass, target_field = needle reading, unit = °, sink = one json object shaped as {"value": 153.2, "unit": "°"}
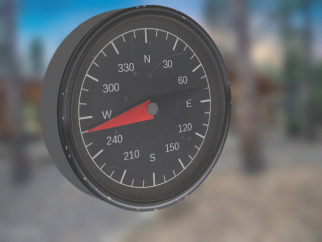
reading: {"value": 260, "unit": "°"}
